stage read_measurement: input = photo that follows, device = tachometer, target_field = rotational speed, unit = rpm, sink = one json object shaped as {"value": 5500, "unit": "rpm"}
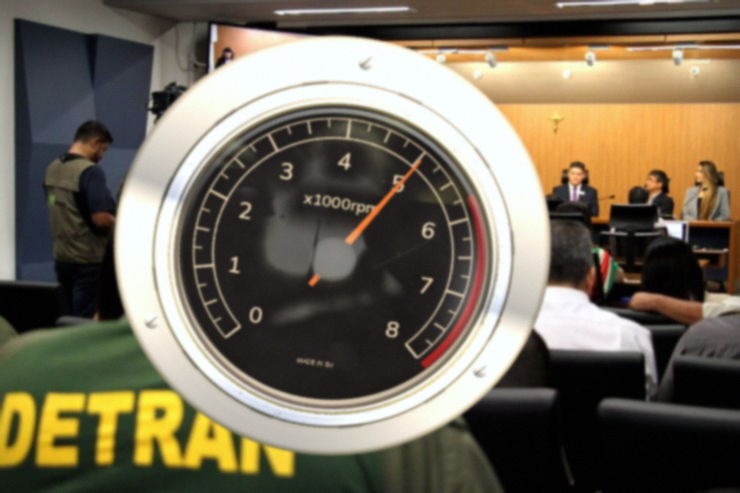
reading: {"value": 5000, "unit": "rpm"}
